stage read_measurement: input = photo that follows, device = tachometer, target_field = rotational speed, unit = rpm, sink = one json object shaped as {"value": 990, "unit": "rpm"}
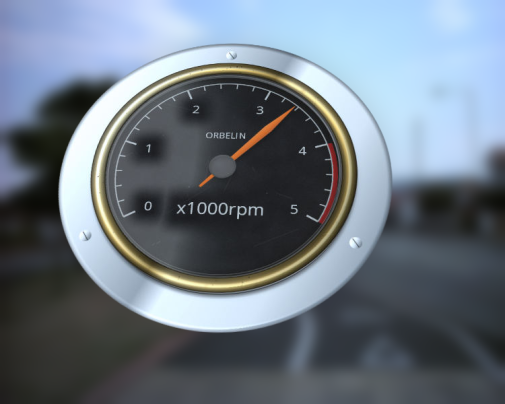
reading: {"value": 3400, "unit": "rpm"}
